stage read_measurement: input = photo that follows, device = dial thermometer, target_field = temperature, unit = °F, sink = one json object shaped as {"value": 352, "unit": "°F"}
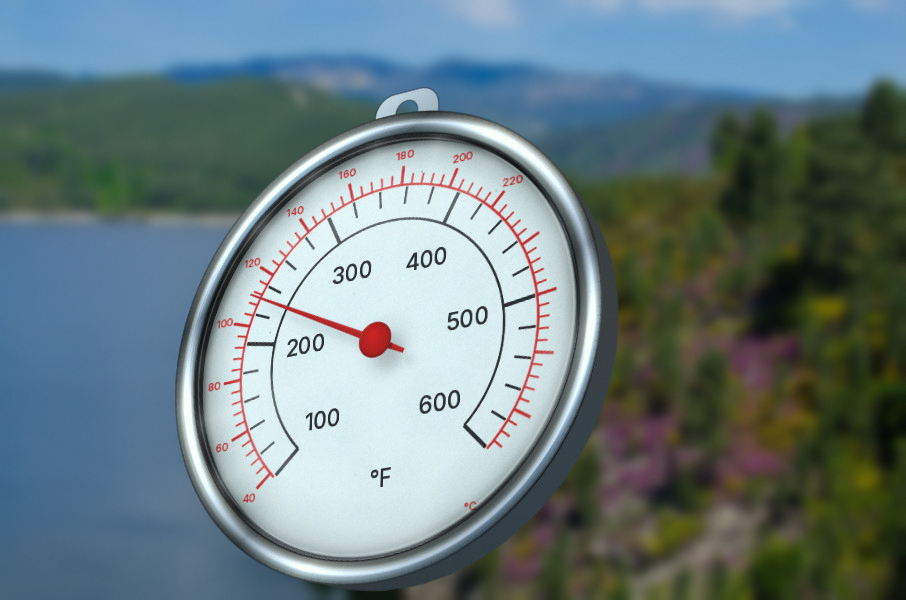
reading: {"value": 230, "unit": "°F"}
